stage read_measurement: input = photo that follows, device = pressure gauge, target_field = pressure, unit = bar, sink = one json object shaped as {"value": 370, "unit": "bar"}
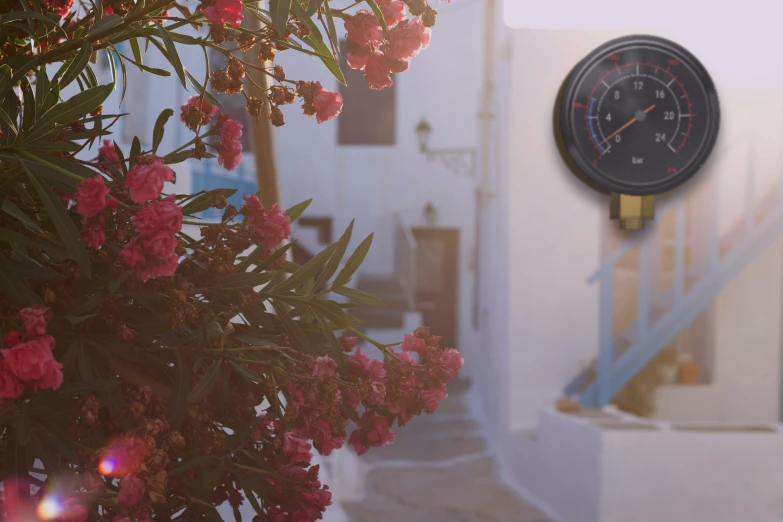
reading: {"value": 1, "unit": "bar"}
